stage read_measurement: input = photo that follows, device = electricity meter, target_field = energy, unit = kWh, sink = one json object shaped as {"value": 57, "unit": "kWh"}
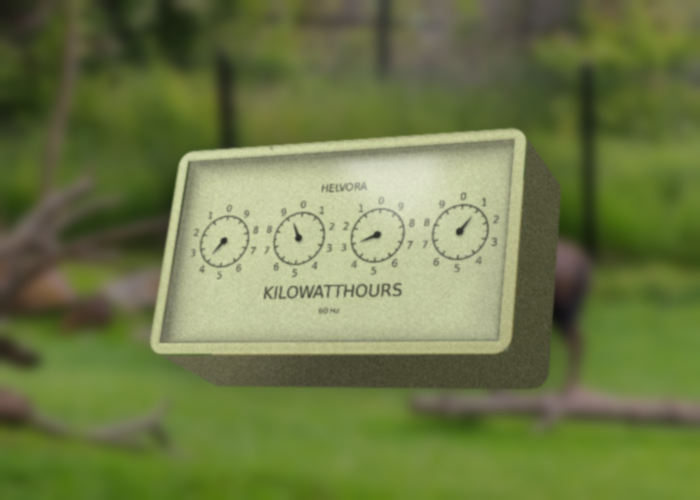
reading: {"value": 3931, "unit": "kWh"}
